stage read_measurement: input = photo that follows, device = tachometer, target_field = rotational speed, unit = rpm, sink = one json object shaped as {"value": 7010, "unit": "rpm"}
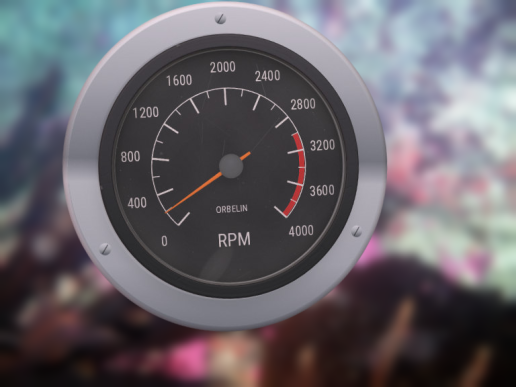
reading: {"value": 200, "unit": "rpm"}
